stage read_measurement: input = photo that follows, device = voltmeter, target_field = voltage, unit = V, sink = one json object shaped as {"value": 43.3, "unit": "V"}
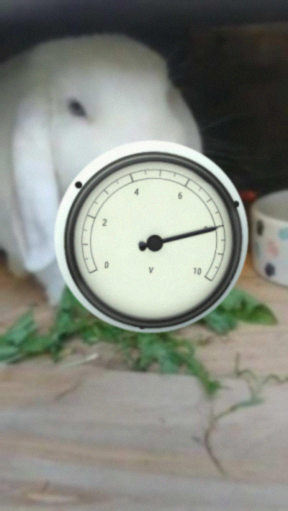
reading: {"value": 8, "unit": "V"}
